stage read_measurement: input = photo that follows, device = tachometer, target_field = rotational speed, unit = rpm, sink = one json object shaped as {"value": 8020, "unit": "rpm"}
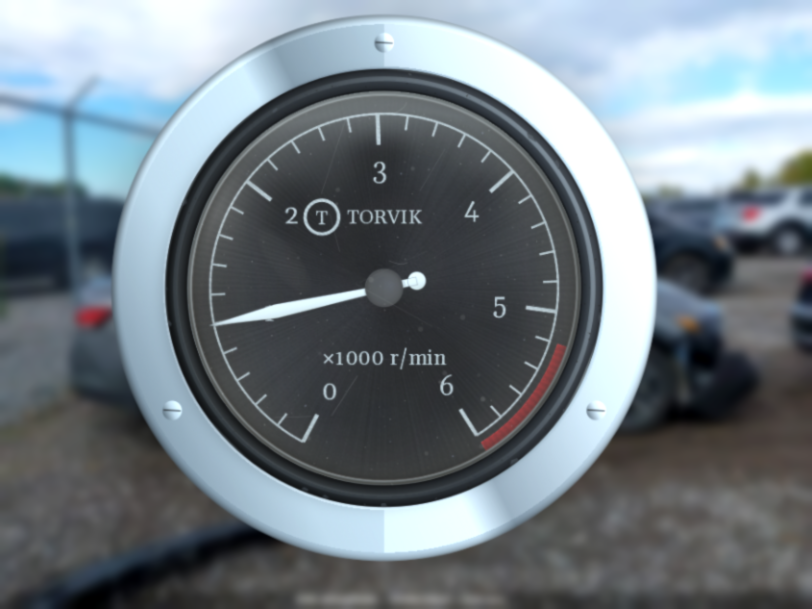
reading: {"value": 1000, "unit": "rpm"}
